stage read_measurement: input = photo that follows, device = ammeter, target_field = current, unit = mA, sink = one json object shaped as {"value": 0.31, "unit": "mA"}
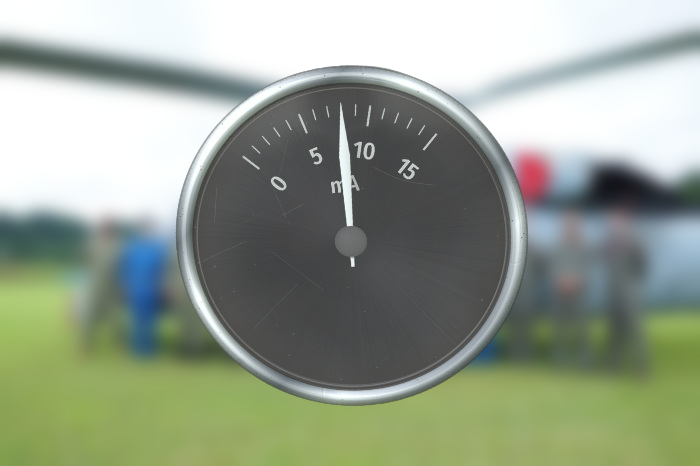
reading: {"value": 8, "unit": "mA"}
